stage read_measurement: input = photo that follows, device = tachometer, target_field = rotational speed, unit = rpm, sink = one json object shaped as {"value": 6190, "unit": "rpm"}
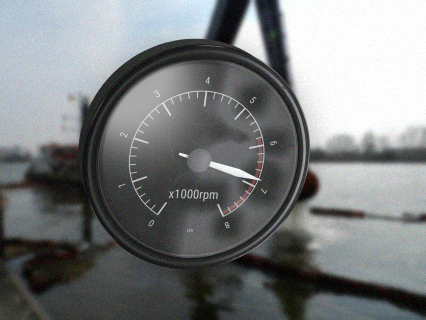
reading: {"value": 6800, "unit": "rpm"}
